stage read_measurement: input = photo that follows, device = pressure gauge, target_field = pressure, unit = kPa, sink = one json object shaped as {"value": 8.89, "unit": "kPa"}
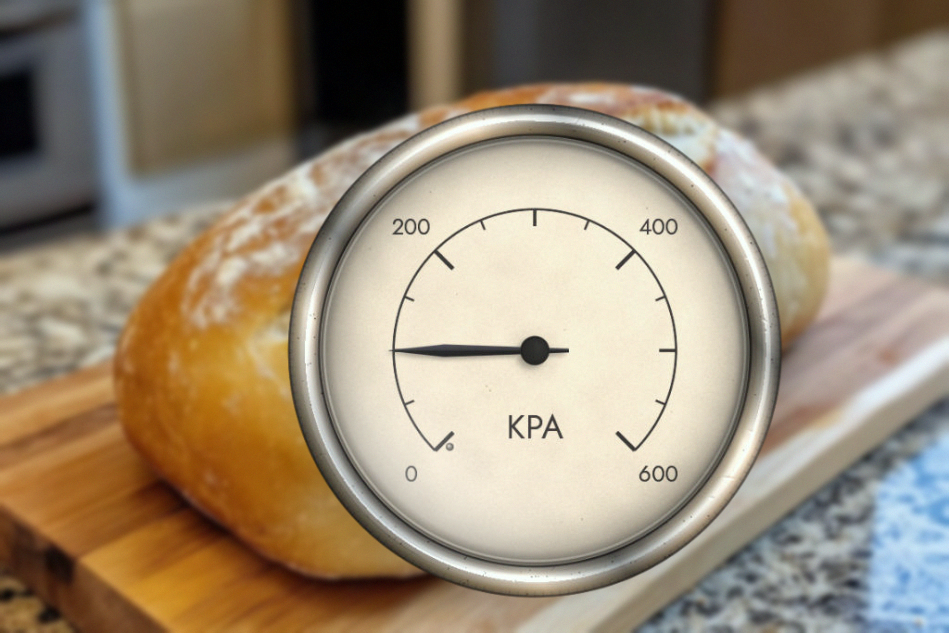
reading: {"value": 100, "unit": "kPa"}
